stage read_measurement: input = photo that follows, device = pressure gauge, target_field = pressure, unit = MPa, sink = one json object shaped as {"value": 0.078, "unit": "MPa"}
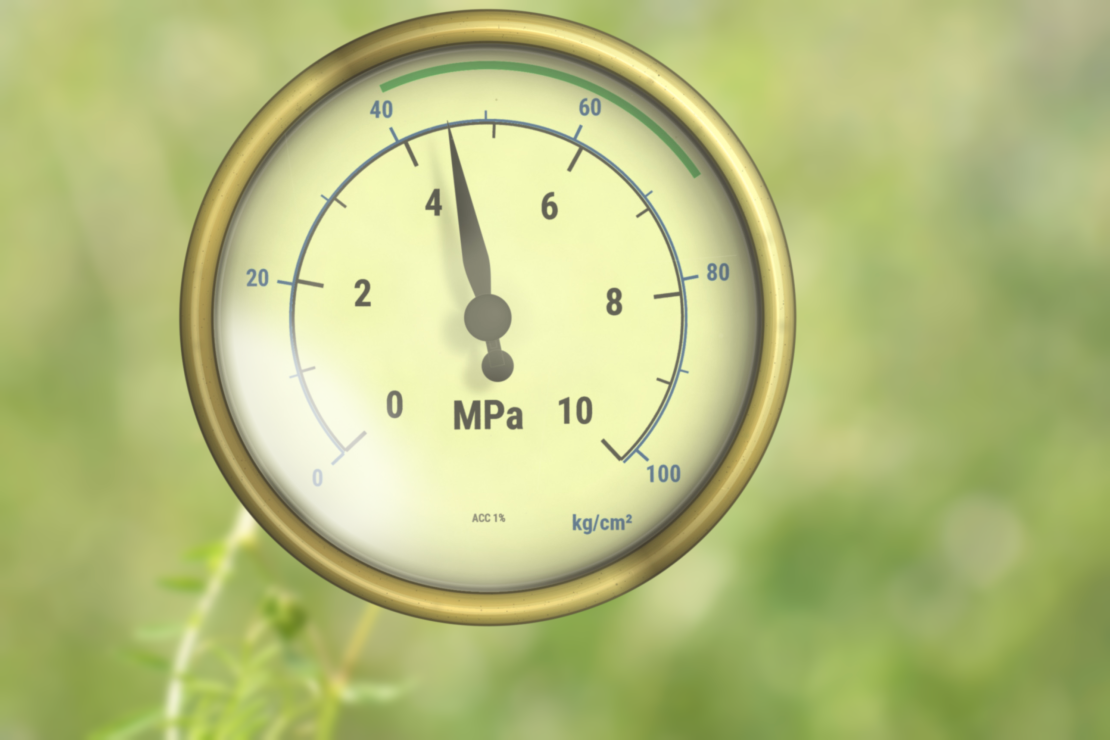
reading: {"value": 4.5, "unit": "MPa"}
